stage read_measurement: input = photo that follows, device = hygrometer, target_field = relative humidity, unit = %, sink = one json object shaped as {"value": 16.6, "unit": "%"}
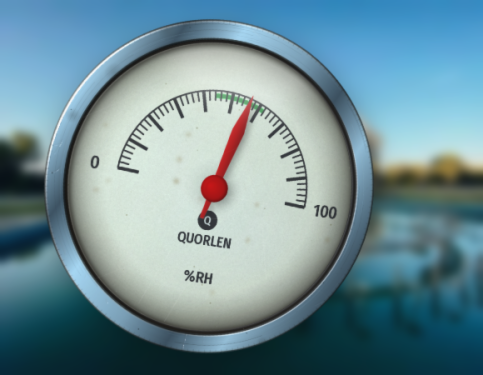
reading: {"value": 56, "unit": "%"}
